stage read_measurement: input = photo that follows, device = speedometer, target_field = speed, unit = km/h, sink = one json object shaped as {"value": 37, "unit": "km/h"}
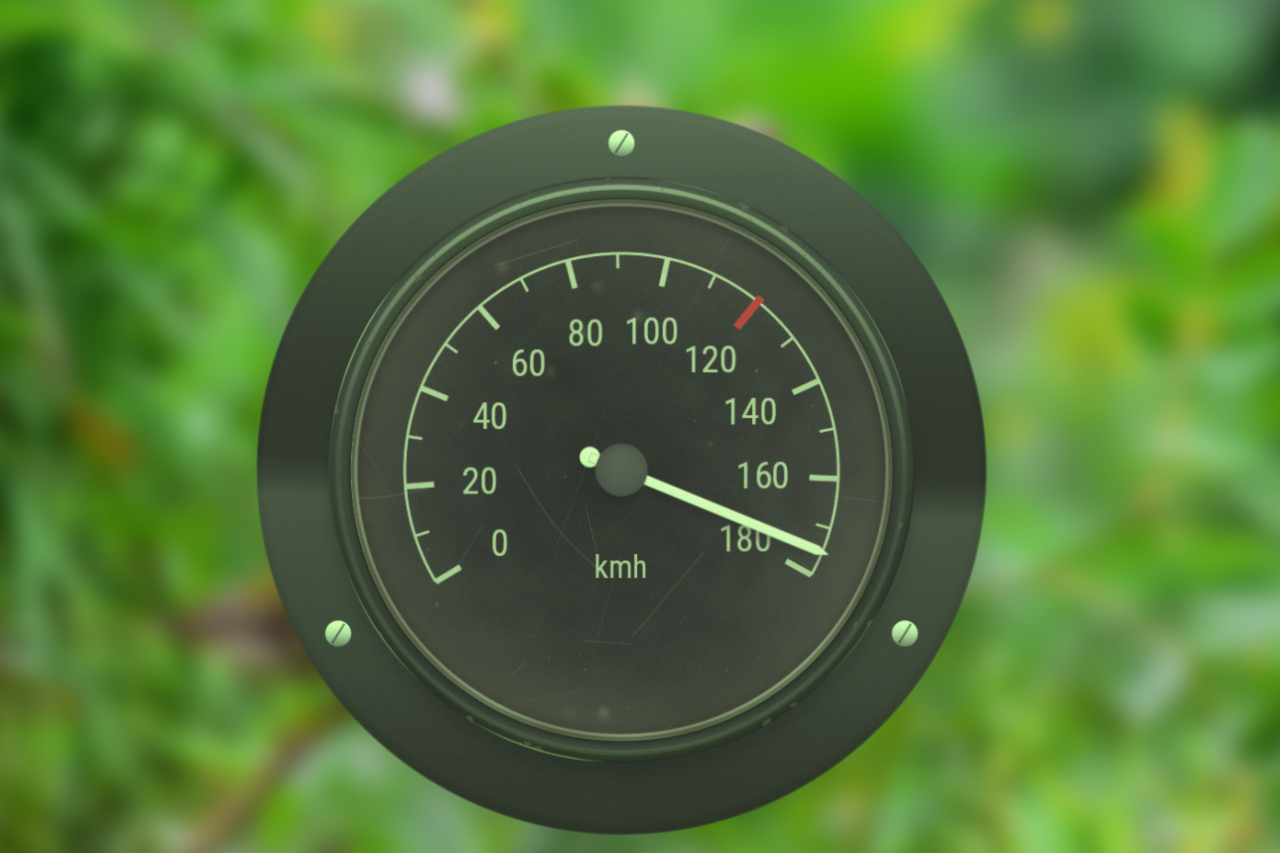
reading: {"value": 175, "unit": "km/h"}
